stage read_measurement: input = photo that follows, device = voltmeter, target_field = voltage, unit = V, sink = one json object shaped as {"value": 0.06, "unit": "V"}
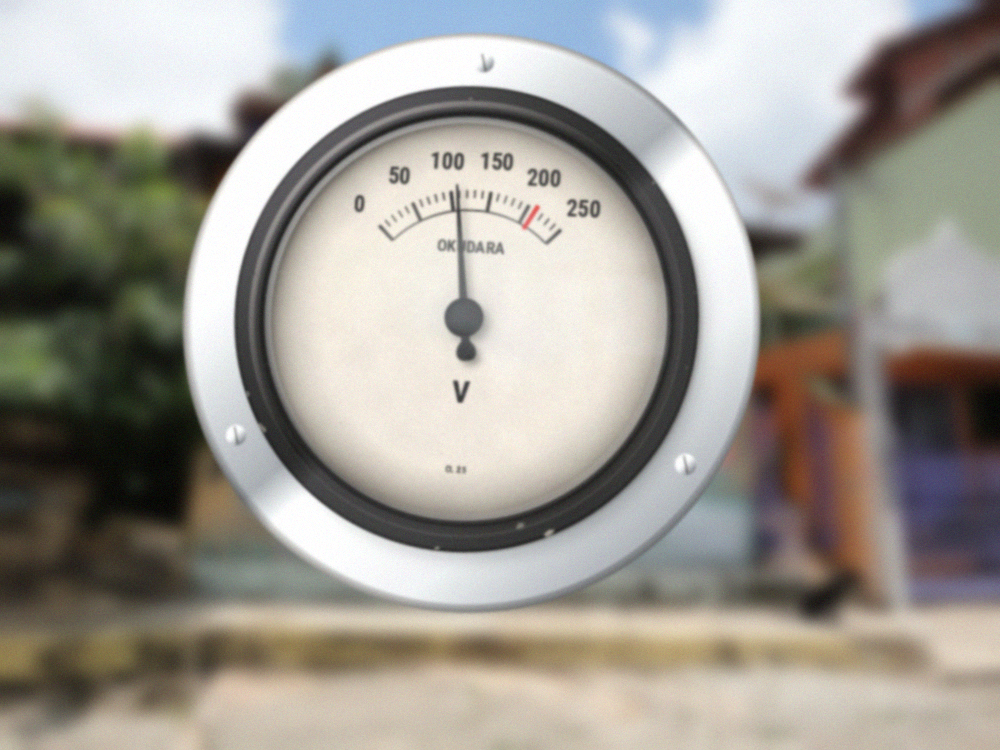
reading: {"value": 110, "unit": "V"}
